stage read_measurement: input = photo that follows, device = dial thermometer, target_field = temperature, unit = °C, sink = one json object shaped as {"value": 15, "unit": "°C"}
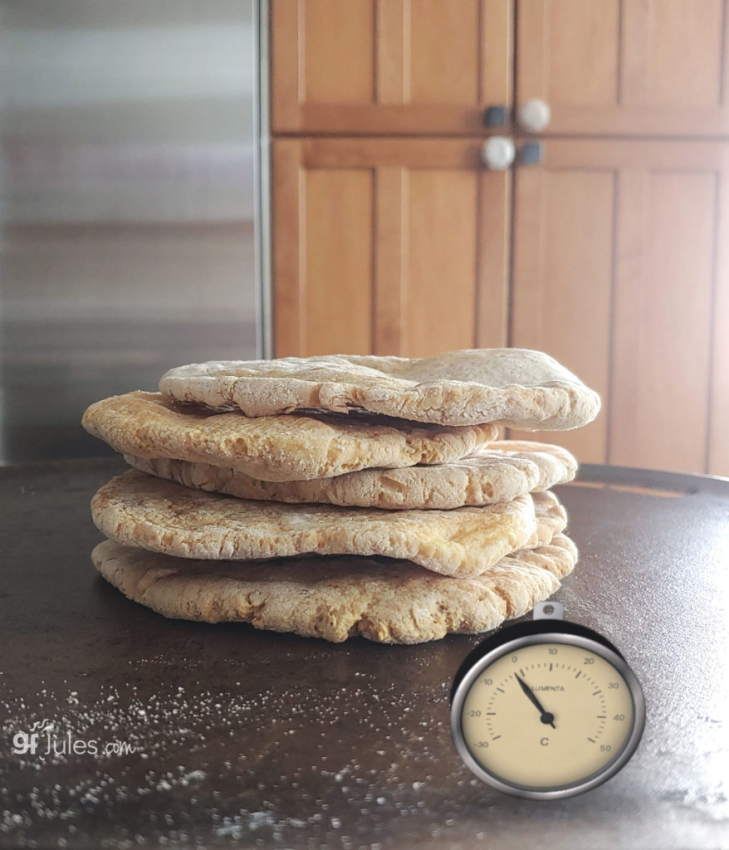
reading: {"value": -2, "unit": "°C"}
